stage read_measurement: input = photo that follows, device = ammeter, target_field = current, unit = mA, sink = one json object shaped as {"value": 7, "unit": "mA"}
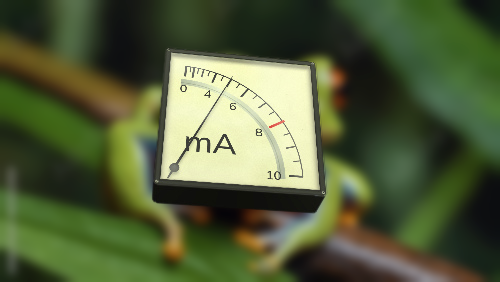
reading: {"value": 5, "unit": "mA"}
